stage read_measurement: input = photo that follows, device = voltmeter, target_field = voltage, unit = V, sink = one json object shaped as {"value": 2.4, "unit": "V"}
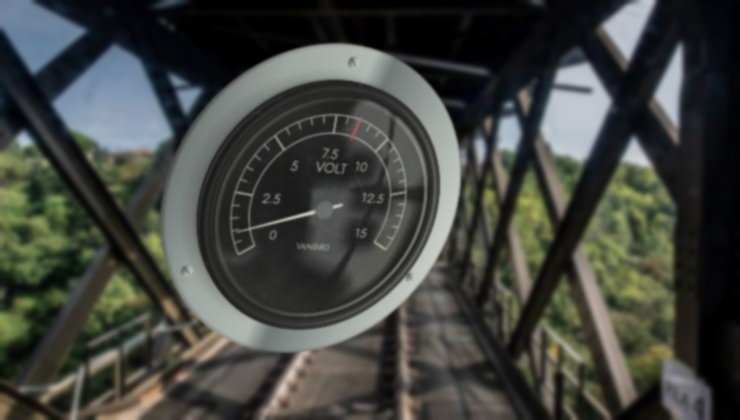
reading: {"value": 1, "unit": "V"}
